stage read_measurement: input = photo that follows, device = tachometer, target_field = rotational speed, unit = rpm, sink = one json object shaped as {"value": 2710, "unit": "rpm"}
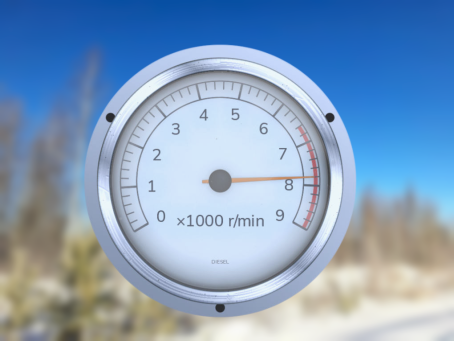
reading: {"value": 7800, "unit": "rpm"}
